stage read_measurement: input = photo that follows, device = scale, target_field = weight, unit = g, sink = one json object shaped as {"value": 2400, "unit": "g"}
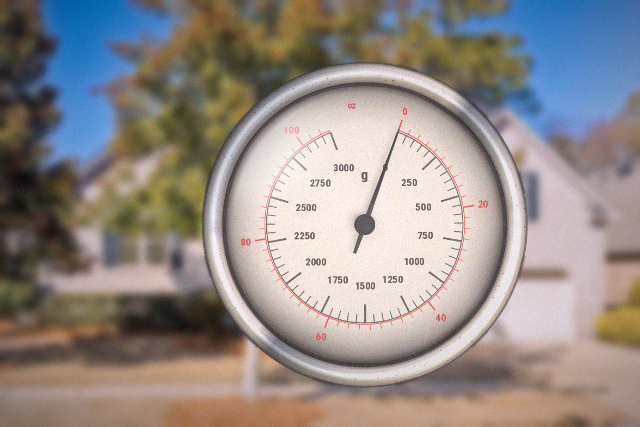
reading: {"value": 0, "unit": "g"}
